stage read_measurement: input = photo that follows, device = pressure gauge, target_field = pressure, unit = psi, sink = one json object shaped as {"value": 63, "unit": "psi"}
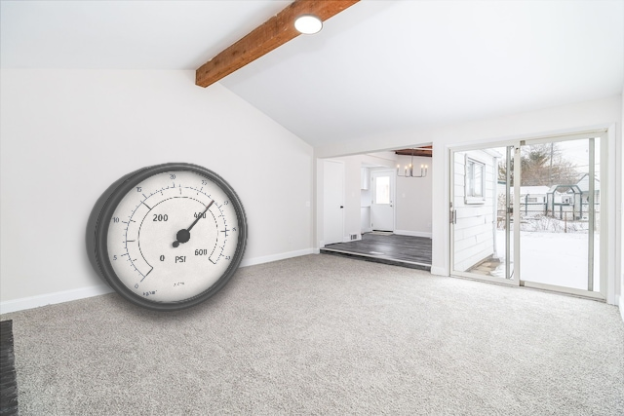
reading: {"value": 400, "unit": "psi"}
